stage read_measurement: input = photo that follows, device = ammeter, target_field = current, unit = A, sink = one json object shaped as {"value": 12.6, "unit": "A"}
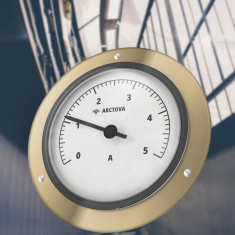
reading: {"value": 1.1, "unit": "A"}
